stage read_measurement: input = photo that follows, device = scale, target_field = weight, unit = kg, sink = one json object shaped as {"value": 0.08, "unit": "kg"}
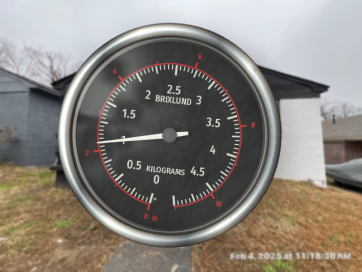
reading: {"value": 1, "unit": "kg"}
